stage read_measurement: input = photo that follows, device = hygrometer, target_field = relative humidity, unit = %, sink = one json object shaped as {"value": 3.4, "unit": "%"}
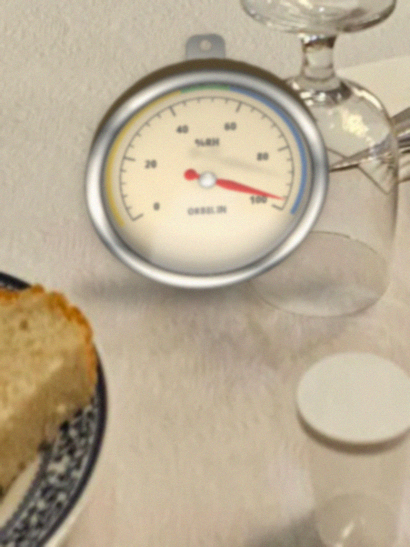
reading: {"value": 96, "unit": "%"}
